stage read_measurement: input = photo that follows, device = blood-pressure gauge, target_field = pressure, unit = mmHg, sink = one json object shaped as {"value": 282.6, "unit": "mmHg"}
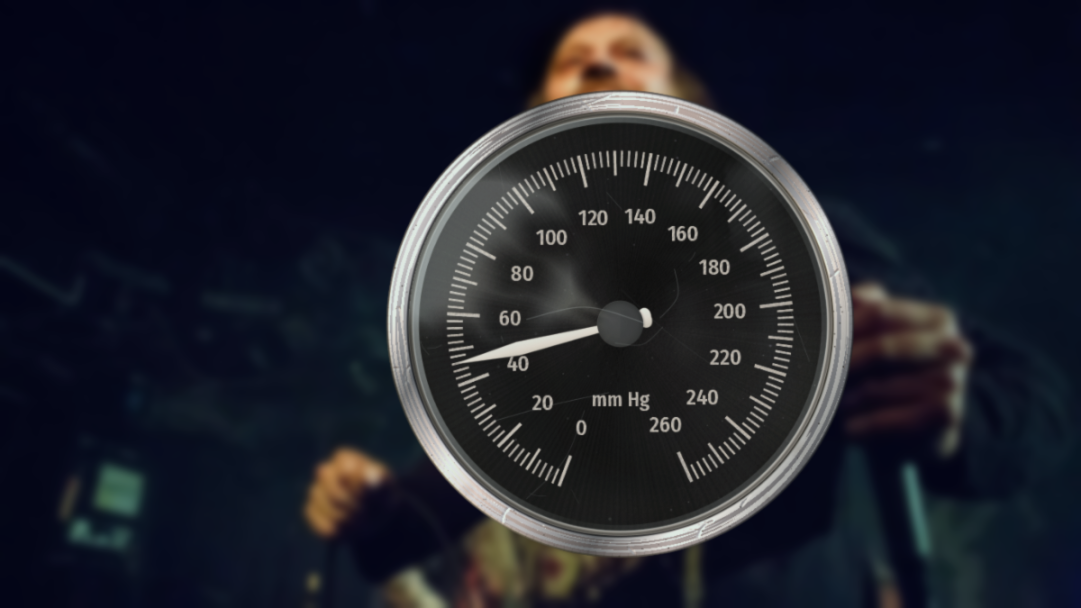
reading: {"value": 46, "unit": "mmHg"}
